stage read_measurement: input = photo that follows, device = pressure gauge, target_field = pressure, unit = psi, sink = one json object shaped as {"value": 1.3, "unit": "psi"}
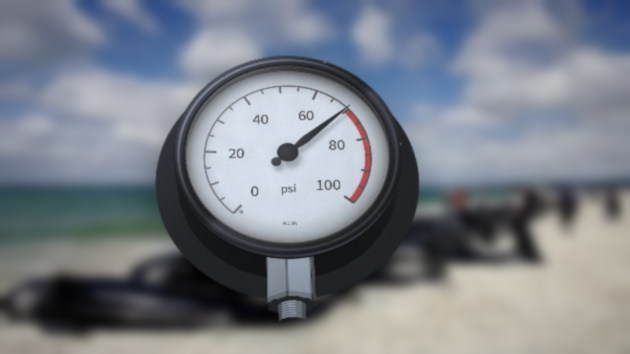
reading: {"value": 70, "unit": "psi"}
